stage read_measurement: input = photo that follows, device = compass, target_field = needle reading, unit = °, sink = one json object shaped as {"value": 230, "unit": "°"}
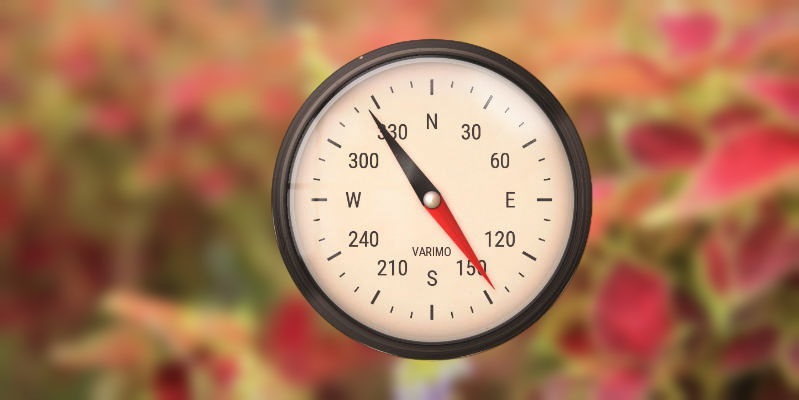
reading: {"value": 145, "unit": "°"}
